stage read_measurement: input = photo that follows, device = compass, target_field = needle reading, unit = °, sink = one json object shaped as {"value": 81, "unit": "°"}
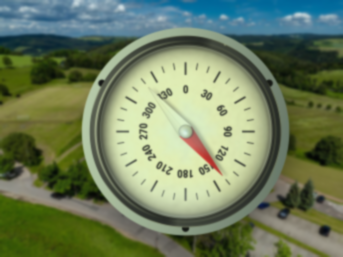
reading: {"value": 140, "unit": "°"}
